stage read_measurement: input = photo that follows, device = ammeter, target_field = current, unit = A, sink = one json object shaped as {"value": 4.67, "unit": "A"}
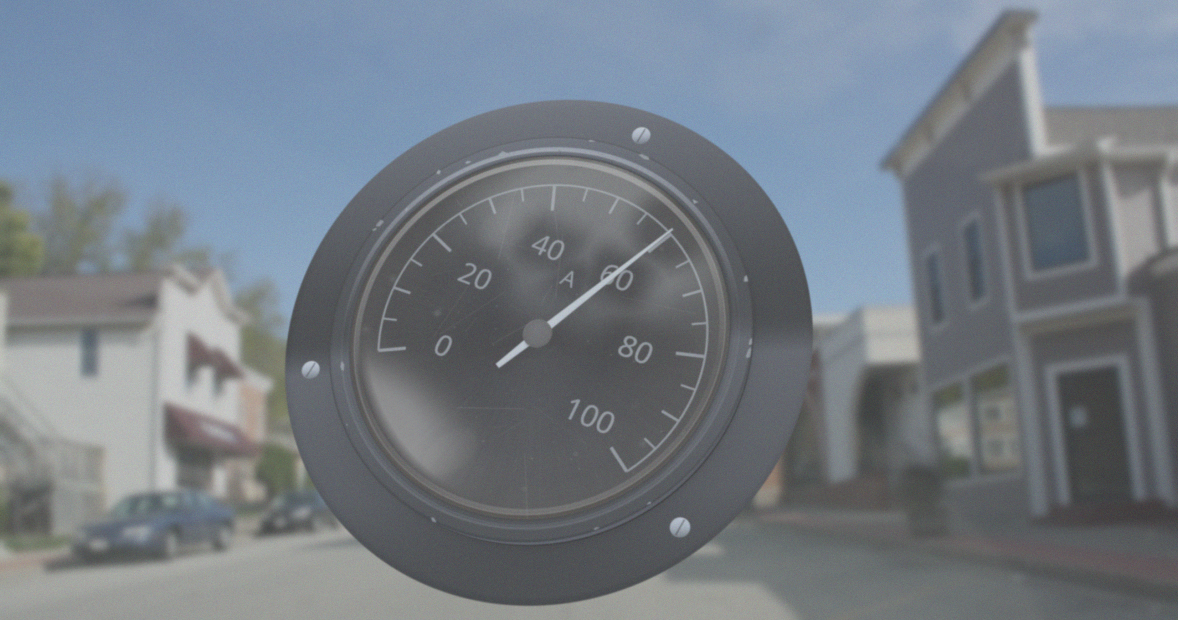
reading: {"value": 60, "unit": "A"}
